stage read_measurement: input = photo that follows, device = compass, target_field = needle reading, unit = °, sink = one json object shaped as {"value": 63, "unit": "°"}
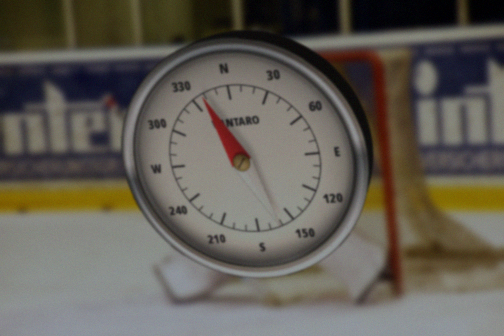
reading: {"value": 340, "unit": "°"}
